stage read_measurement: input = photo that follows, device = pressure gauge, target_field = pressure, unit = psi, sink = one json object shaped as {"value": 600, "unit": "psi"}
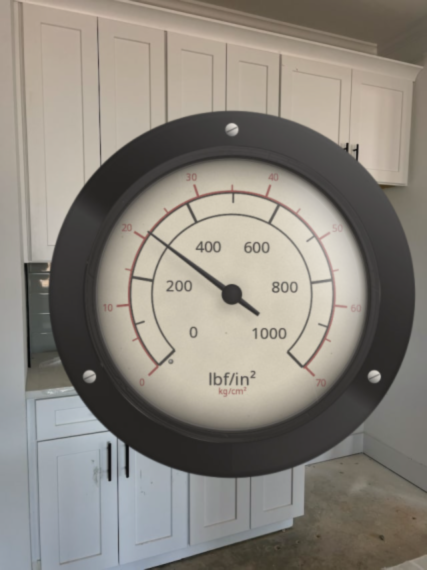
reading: {"value": 300, "unit": "psi"}
